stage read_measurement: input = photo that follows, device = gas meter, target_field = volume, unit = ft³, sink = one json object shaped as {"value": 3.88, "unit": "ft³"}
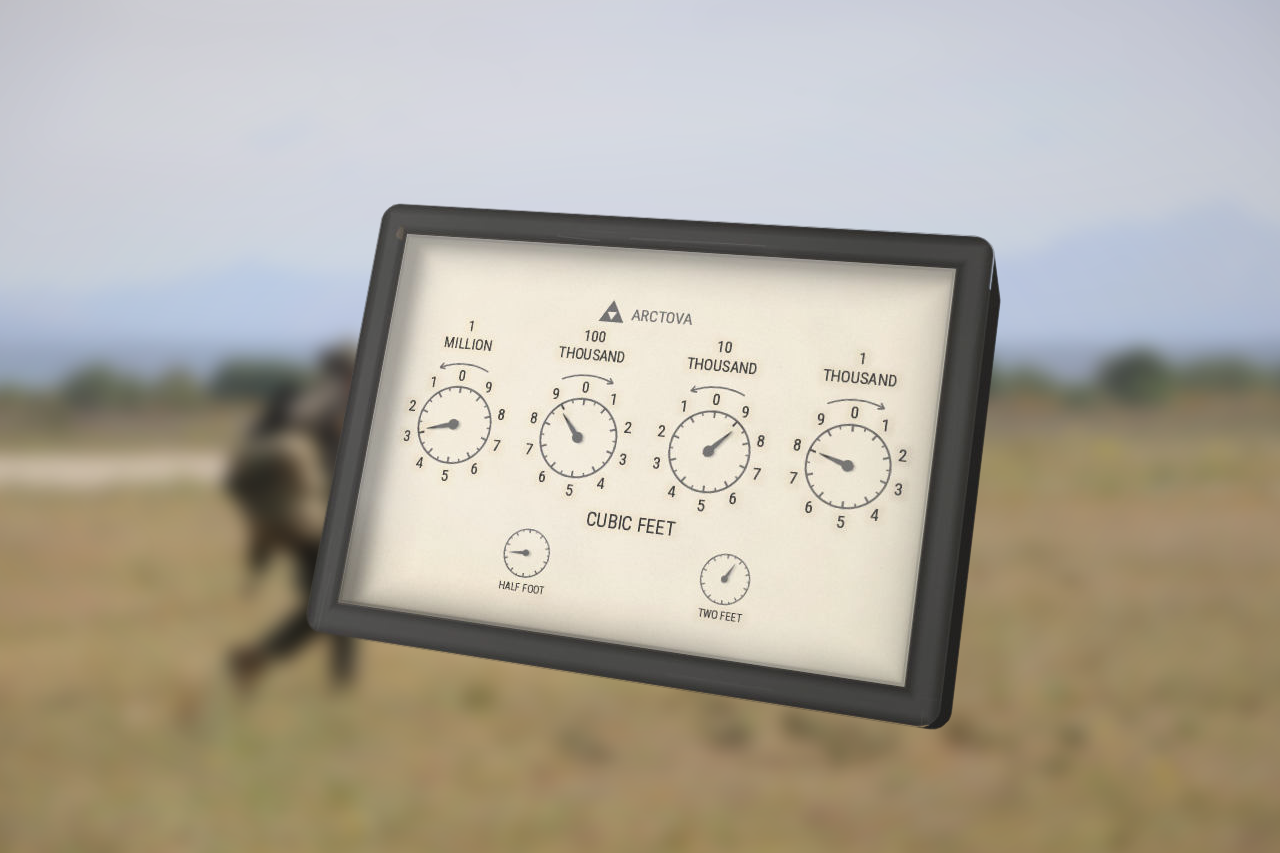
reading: {"value": 288800, "unit": "ft³"}
